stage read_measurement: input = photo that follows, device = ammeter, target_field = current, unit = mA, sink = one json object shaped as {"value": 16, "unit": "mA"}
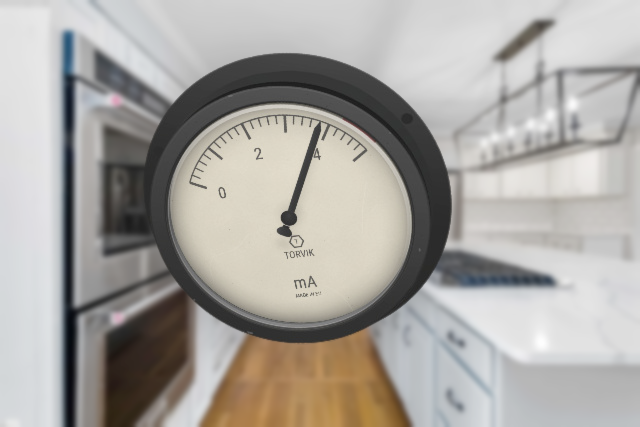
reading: {"value": 3.8, "unit": "mA"}
